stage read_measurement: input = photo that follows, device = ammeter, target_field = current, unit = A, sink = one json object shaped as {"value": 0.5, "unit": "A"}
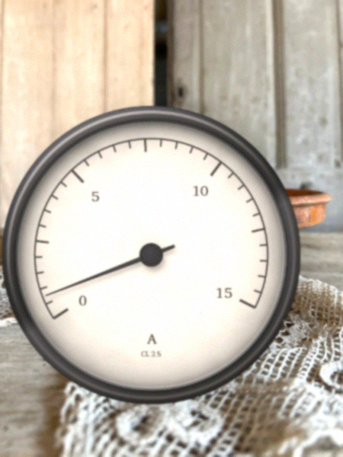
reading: {"value": 0.75, "unit": "A"}
